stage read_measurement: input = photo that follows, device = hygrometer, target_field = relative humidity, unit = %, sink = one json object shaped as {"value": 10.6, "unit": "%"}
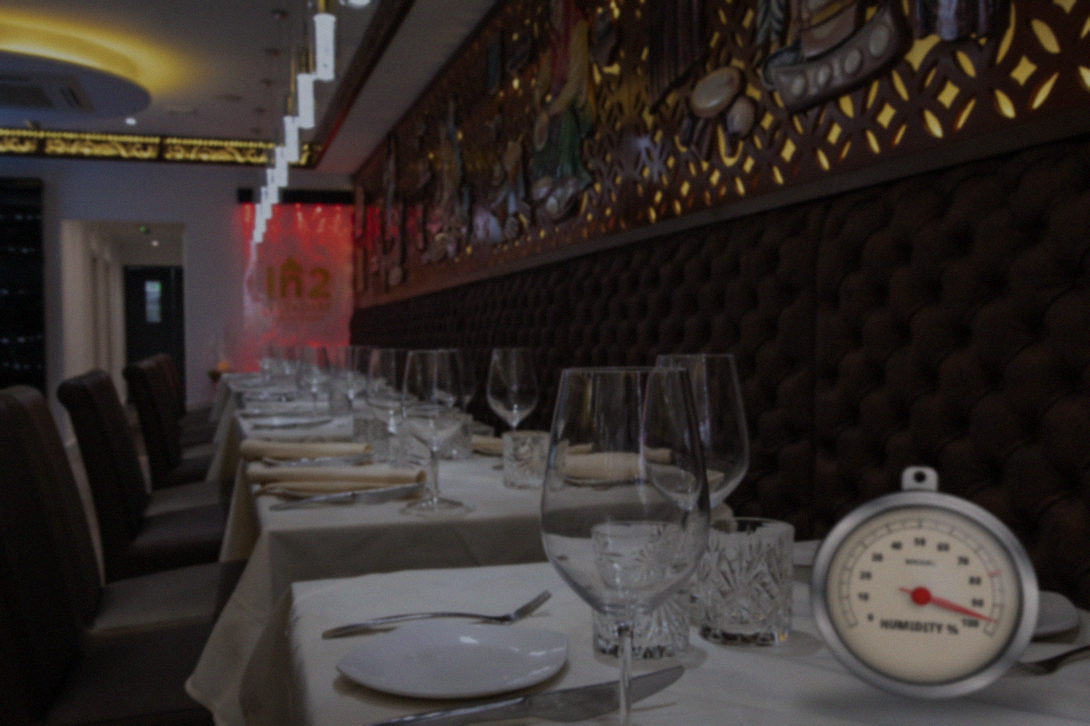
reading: {"value": 95, "unit": "%"}
